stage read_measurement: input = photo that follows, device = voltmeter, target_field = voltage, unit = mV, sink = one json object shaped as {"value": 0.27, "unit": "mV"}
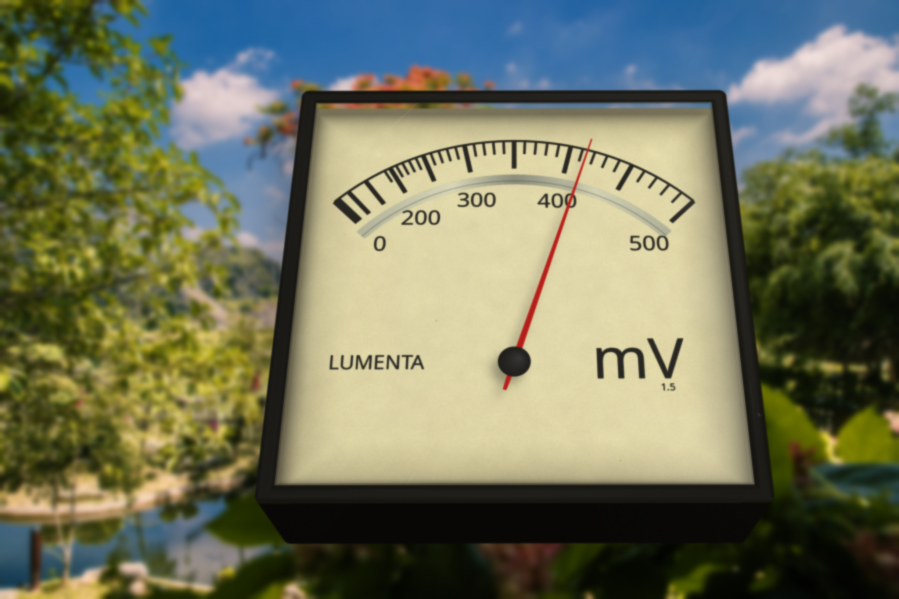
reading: {"value": 415, "unit": "mV"}
